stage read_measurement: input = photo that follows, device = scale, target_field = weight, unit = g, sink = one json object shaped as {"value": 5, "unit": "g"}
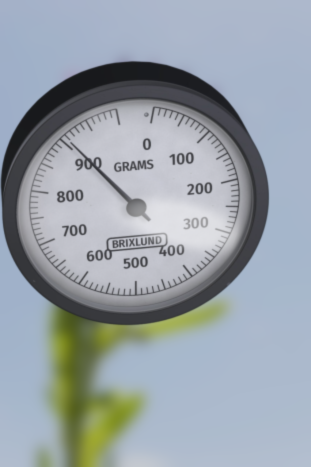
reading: {"value": 910, "unit": "g"}
